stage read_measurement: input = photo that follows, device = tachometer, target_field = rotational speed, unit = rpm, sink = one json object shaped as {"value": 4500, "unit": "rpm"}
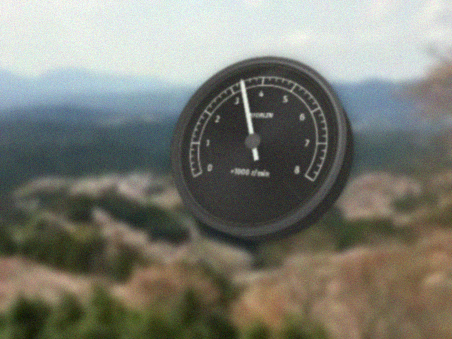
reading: {"value": 3400, "unit": "rpm"}
